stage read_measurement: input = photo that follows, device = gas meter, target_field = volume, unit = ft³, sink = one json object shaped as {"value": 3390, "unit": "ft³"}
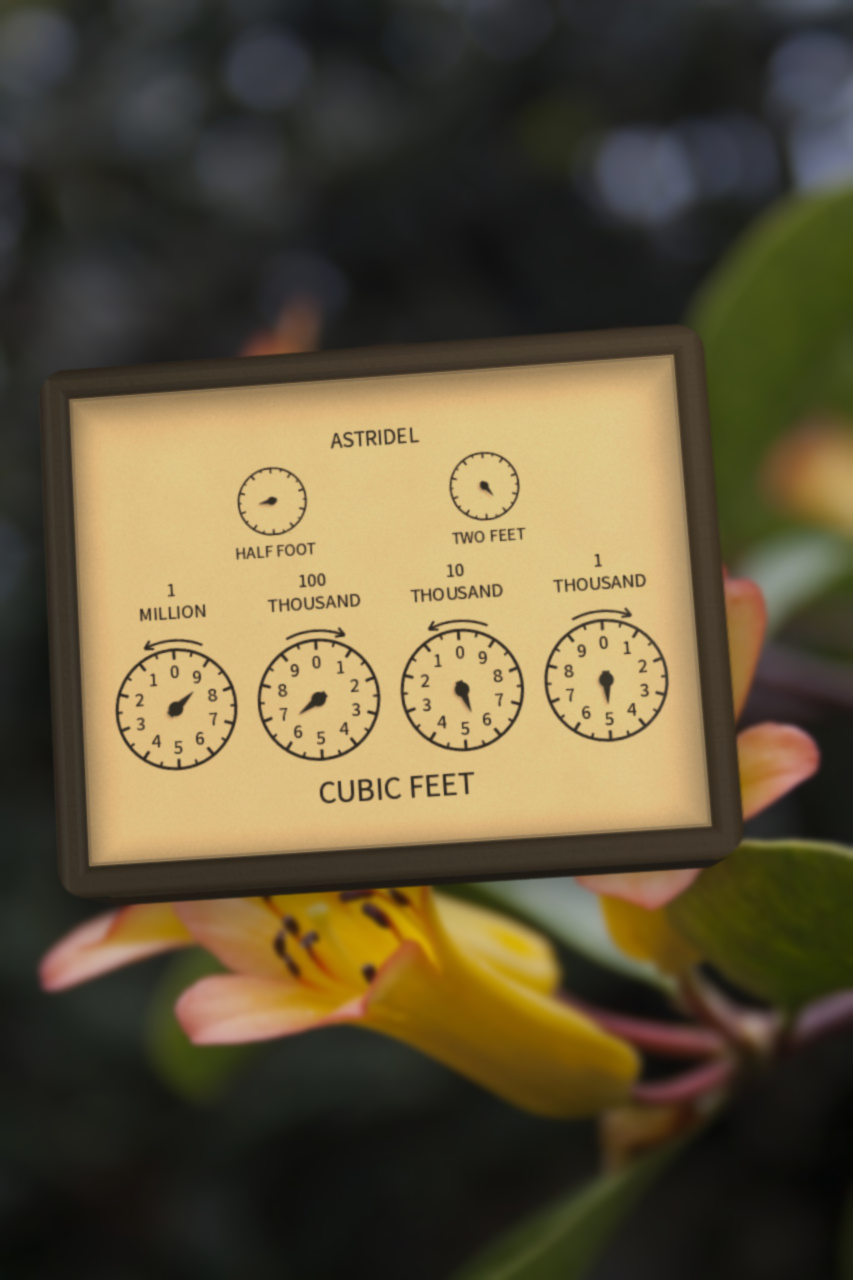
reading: {"value": 865500, "unit": "ft³"}
